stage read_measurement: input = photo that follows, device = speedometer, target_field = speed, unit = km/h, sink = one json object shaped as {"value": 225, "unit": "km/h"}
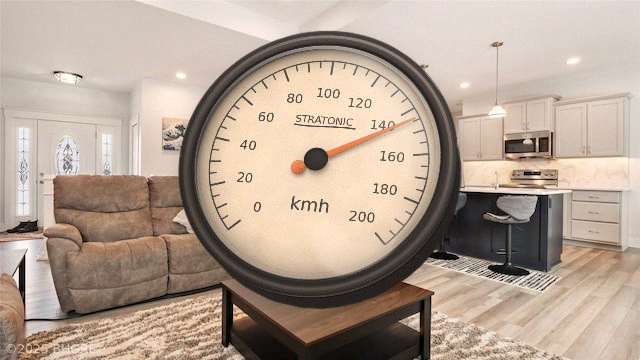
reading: {"value": 145, "unit": "km/h"}
